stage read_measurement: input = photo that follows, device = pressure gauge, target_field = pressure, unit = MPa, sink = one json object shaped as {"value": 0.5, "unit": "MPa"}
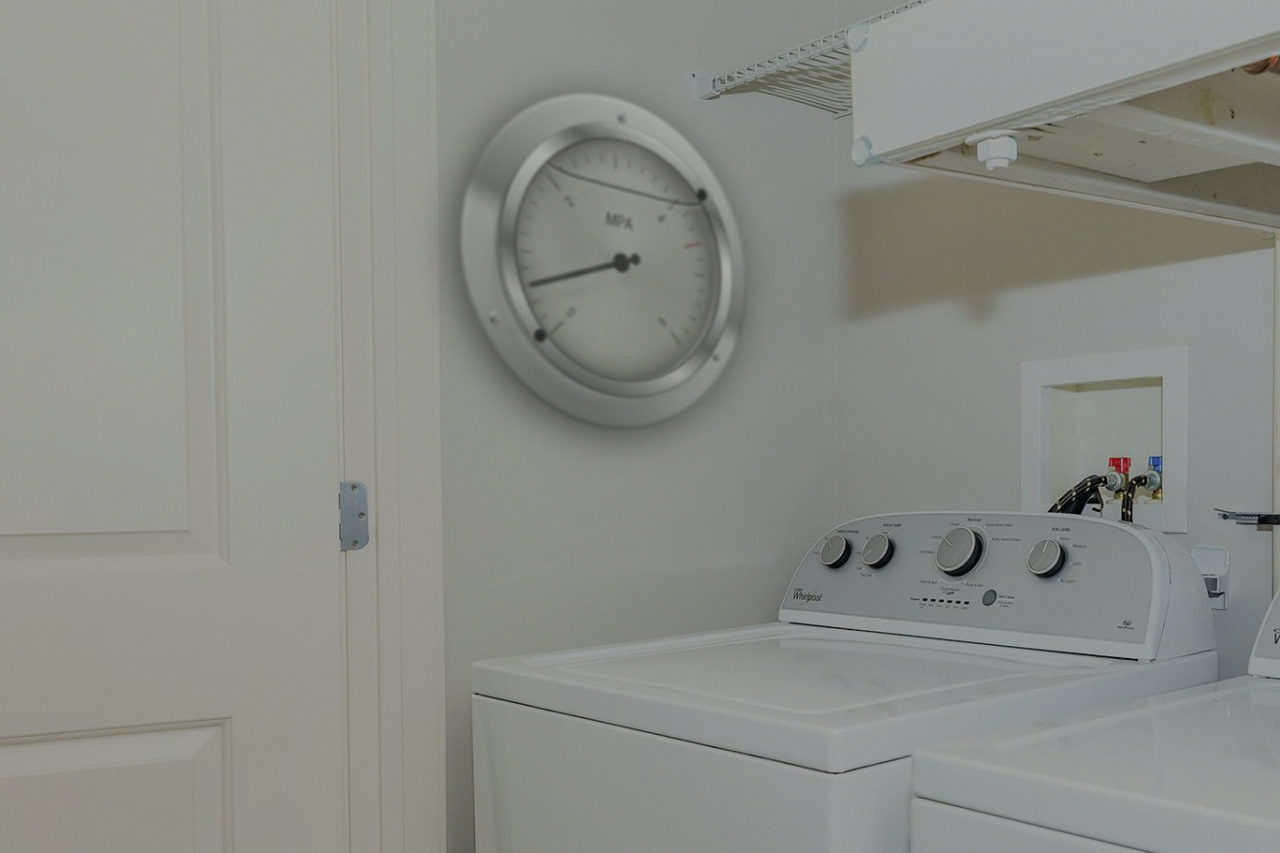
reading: {"value": 0.6, "unit": "MPa"}
